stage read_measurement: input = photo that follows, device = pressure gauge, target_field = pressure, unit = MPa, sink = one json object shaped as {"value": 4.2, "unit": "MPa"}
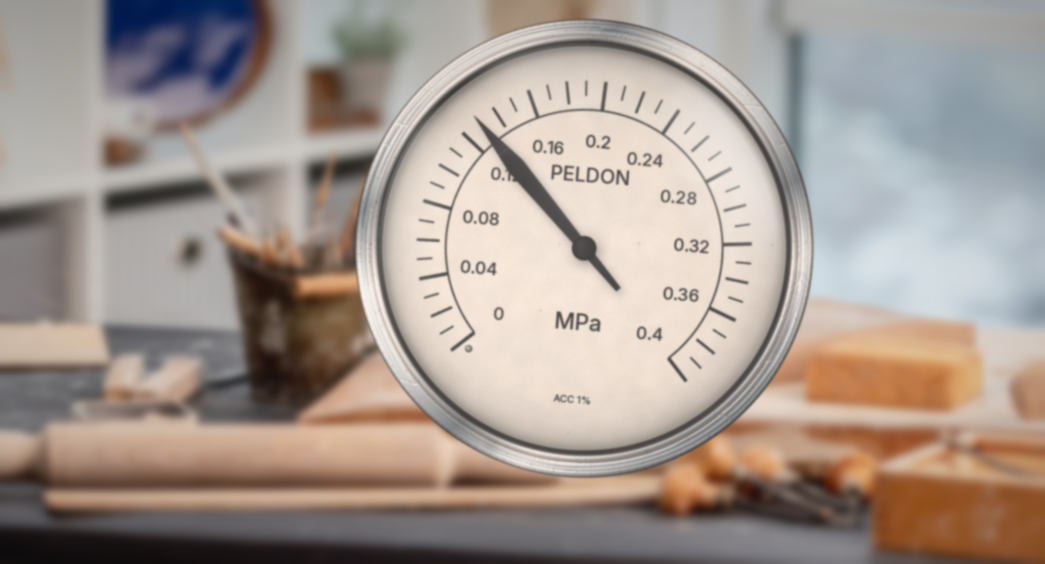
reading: {"value": 0.13, "unit": "MPa"}
